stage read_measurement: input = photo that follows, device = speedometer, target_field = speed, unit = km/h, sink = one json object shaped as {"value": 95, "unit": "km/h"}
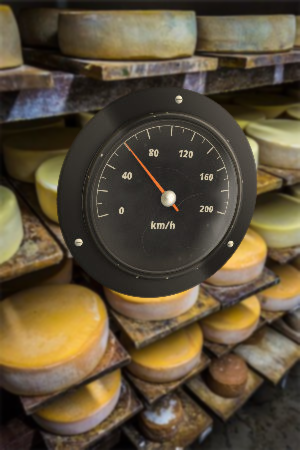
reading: {"value": 60, "unit": "km/h"}
